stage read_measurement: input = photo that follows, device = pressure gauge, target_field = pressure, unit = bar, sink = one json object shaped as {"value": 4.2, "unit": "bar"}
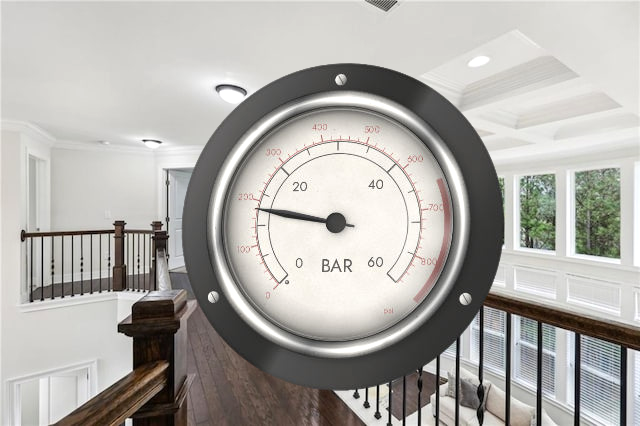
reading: {"value": 12.5, "unit": "bar"}
